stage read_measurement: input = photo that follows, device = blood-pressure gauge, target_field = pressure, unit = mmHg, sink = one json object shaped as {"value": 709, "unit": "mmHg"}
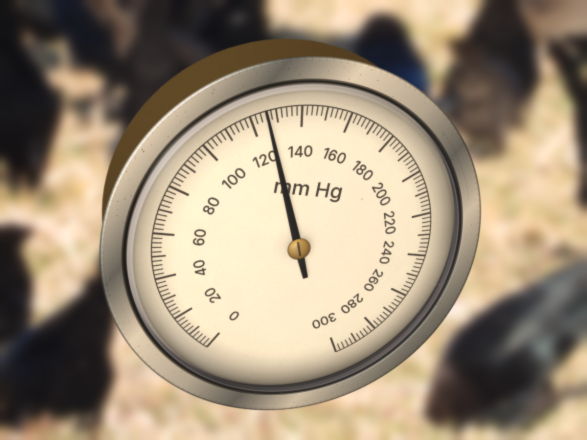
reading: {"value": 126, "unit": "mmHg"}
